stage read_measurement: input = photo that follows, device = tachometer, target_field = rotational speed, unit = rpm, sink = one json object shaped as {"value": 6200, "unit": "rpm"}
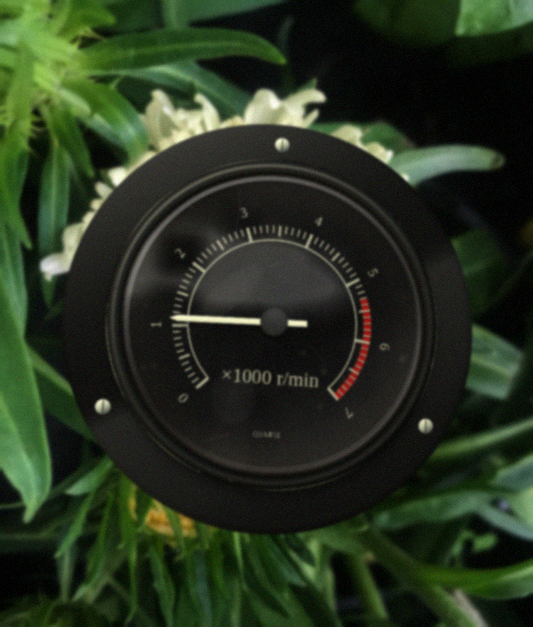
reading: {"value": 1100, "unit": "rpm"}
